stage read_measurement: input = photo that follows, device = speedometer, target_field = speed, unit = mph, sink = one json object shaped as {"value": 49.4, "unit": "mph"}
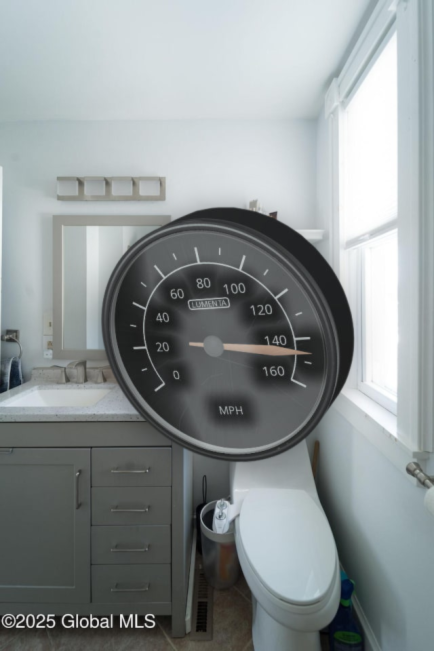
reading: {"value": 145, "unit": "mph"}
